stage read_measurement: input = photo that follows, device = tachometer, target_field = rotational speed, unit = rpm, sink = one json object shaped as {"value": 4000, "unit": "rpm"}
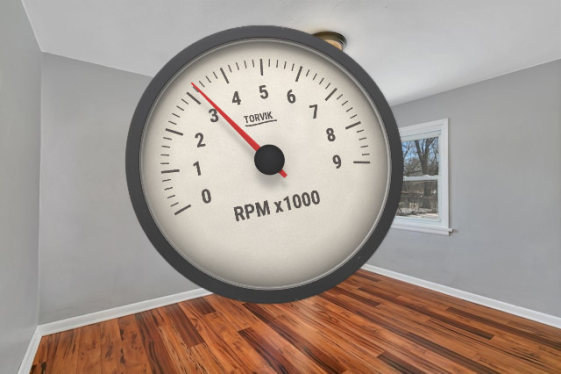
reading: {"value": 3200, "unit": "rpm"}
